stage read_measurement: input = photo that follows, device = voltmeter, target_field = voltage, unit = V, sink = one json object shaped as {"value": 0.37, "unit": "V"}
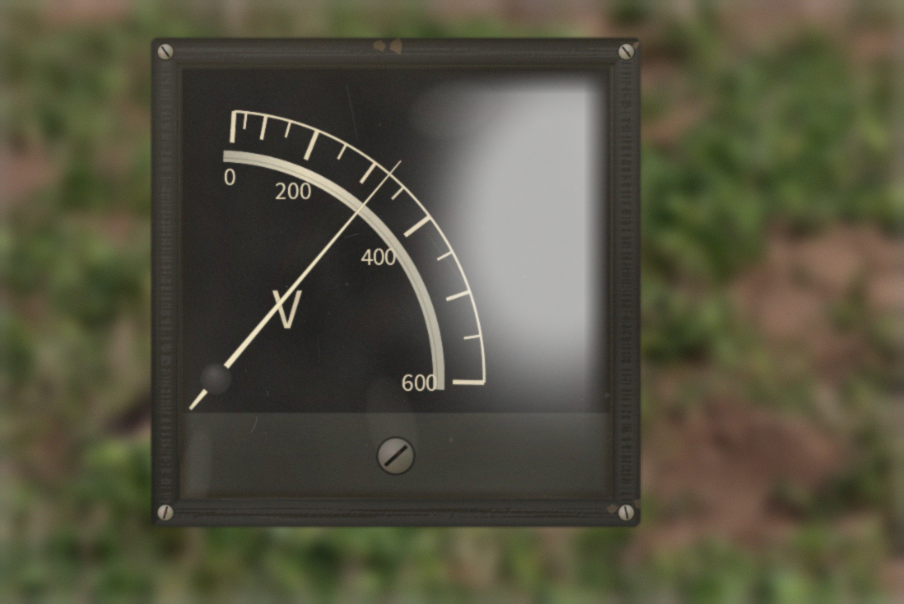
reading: {"value": 325, "unit": "V"}
